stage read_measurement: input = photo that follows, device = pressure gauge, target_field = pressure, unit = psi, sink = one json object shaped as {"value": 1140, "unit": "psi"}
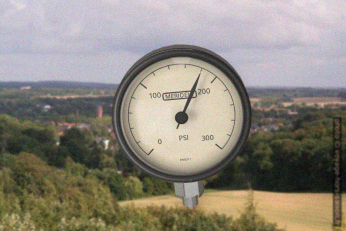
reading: {"value": 180, "unit": "psi"}
